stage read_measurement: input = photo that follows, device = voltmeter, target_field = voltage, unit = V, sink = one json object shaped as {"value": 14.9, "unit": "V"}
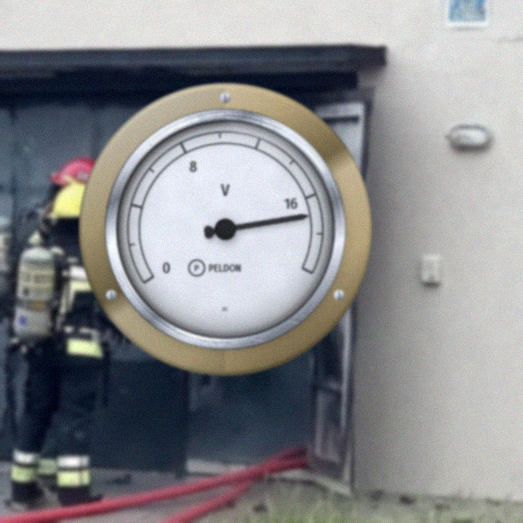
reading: {"value": 17, "unit": "V"}
